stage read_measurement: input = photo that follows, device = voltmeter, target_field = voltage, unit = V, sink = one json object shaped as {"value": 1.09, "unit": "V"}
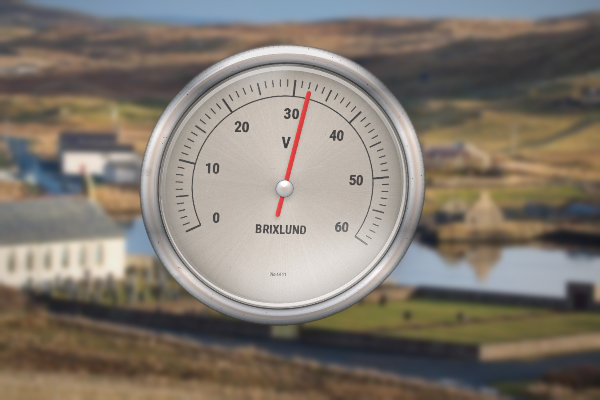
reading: {"value": 32, "unit": "V"}
